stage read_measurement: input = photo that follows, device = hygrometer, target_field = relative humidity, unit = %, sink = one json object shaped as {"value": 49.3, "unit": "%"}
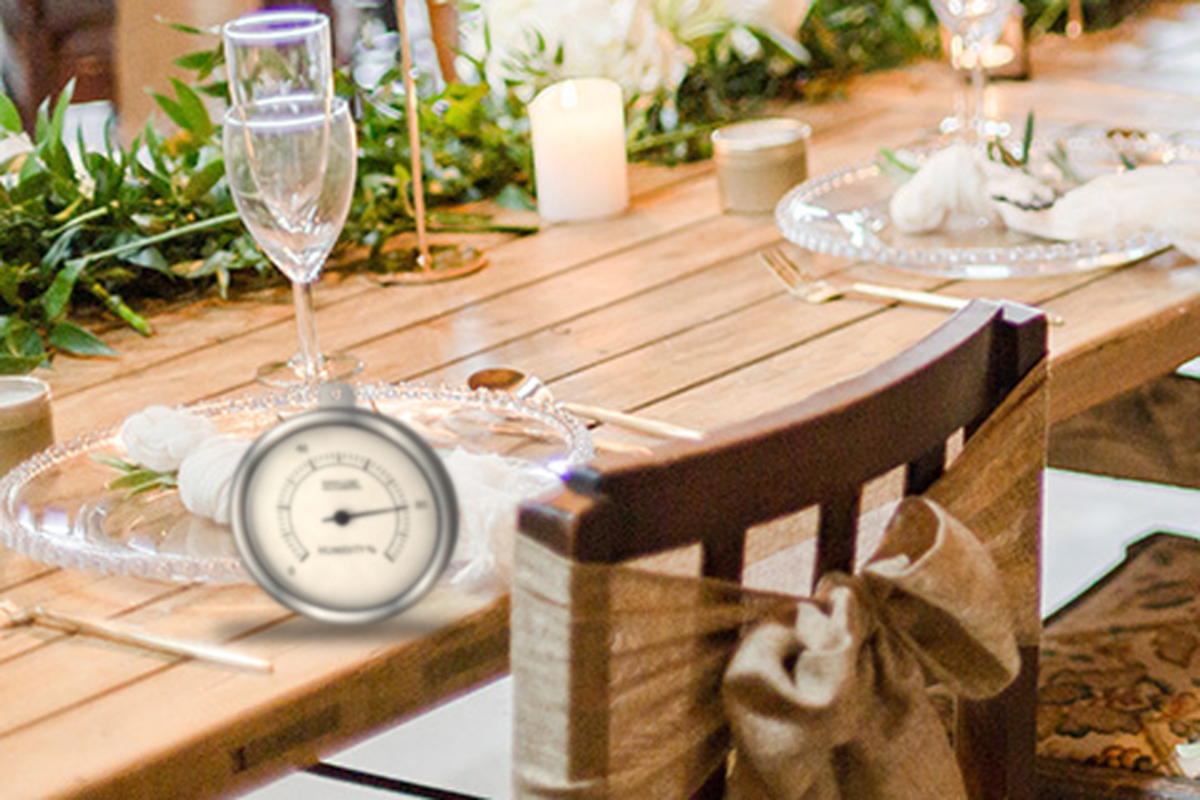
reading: {"value": 80, "unit": "%"}
